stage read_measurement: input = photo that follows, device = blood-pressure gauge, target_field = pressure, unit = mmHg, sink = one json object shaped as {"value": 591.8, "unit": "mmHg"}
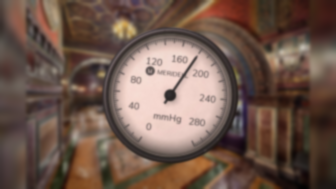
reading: {"value": 180, "unit": "mmHg"}
